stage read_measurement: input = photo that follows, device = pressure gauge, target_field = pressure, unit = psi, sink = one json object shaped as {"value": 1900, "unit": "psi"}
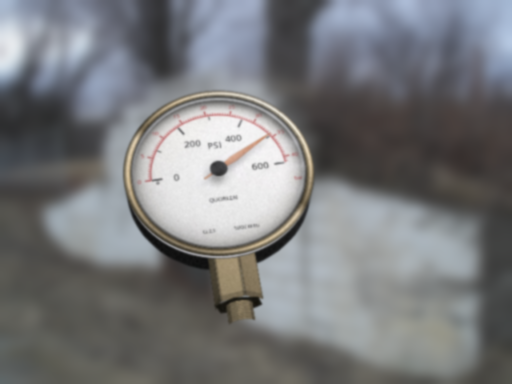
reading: {"value": 500, "unit": "psi"}
